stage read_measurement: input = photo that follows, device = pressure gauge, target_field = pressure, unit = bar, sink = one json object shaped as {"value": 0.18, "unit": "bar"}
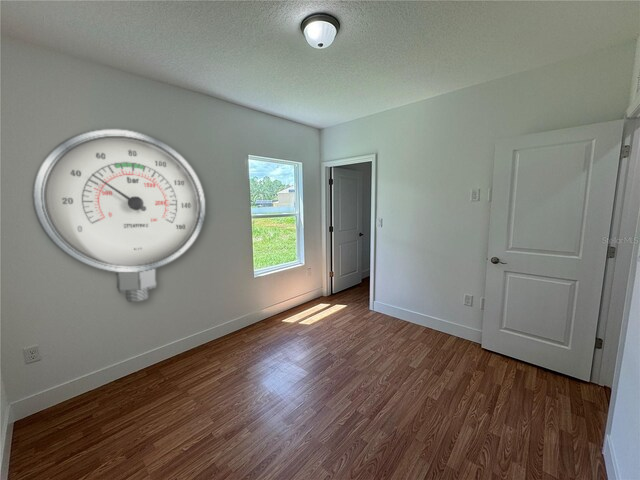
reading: {"value": 45, "unit": "bar"}
